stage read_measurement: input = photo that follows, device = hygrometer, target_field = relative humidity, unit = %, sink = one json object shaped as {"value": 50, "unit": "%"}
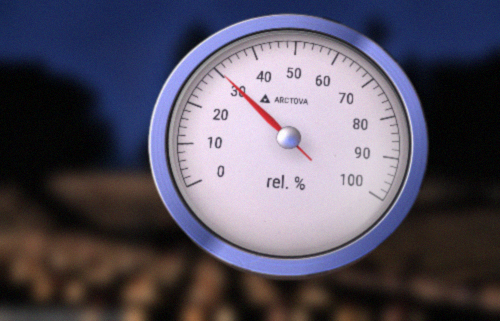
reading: {"value": 30, "unit": "%"}
